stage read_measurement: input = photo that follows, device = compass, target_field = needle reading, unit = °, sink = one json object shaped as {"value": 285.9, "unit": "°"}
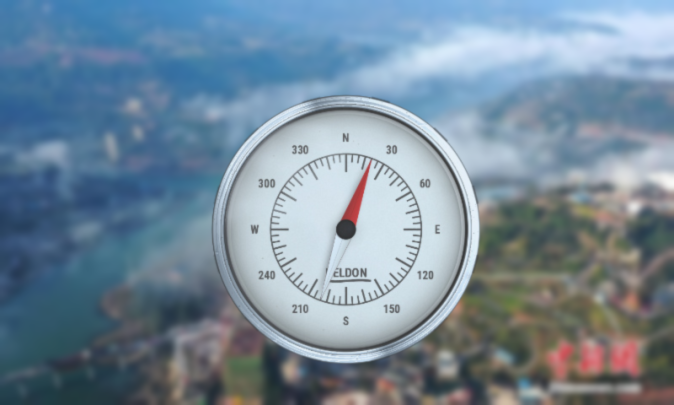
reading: {"value": 20, "unit": "°"}
